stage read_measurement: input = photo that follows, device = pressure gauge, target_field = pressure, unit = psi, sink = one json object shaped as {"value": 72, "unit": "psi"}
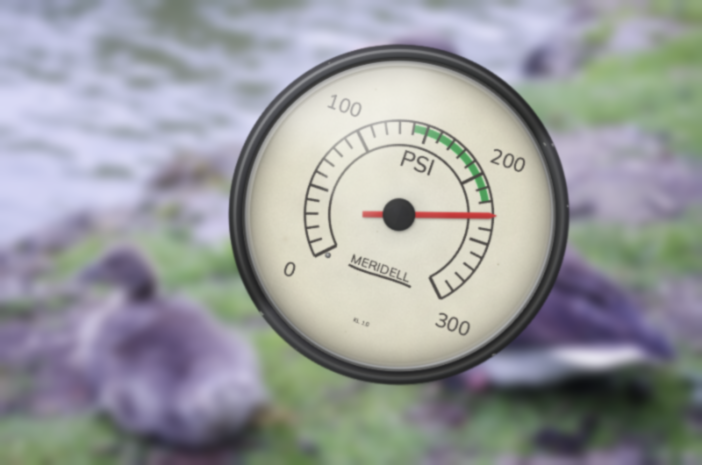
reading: {"value": 230, "unit": "psi"}
